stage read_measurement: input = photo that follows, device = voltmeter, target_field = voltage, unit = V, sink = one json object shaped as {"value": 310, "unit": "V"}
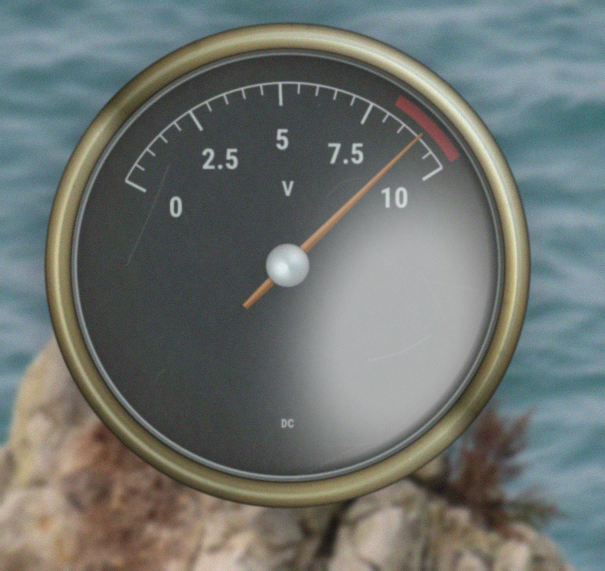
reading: {"value": 9, "unit": "V"}
